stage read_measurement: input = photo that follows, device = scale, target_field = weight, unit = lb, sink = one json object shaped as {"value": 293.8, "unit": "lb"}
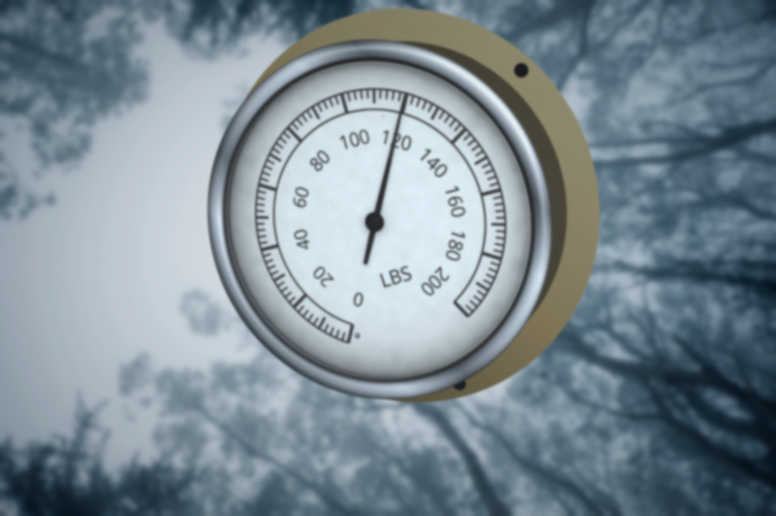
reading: {"value": 120, "unit": "lb"}
